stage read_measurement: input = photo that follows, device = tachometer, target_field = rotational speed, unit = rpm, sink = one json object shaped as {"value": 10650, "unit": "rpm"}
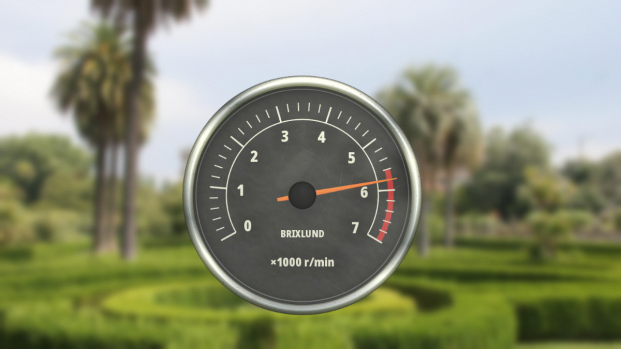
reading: {"value": 5800, "unit": "rpm"}
